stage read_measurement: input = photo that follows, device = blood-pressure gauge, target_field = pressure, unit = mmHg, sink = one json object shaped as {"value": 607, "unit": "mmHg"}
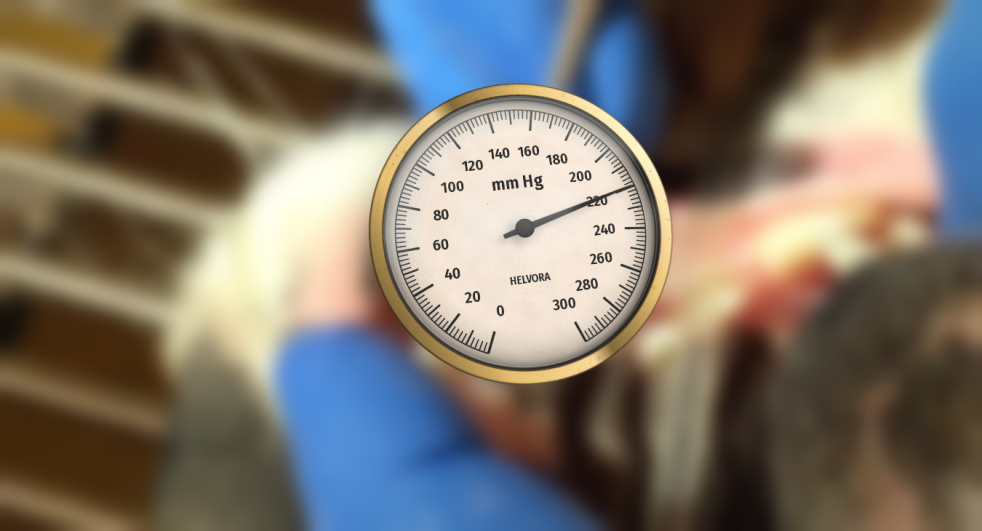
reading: {"value": 220, "unit": "mmHg"}
